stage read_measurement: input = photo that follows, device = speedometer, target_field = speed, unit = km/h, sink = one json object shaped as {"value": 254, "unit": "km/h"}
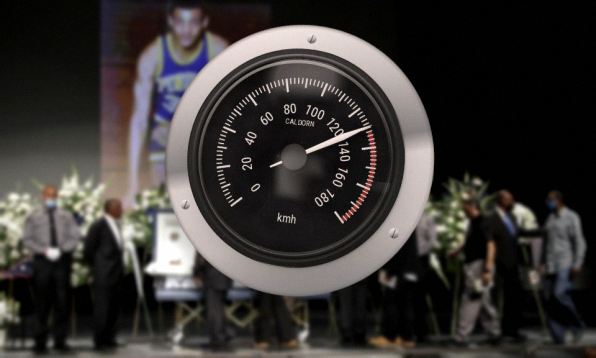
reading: {"value": 130, "unit": "km/h"}
